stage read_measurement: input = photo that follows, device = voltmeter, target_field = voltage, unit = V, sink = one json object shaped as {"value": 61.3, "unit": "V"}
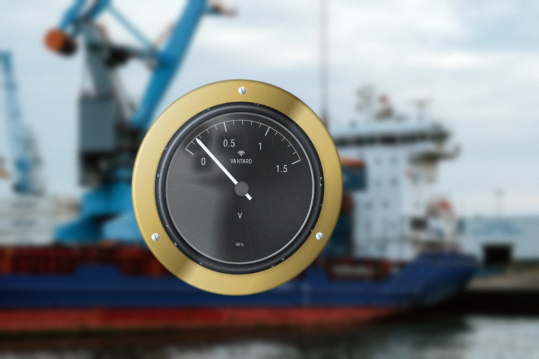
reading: {"value": 0.15, "unit": "V"}
